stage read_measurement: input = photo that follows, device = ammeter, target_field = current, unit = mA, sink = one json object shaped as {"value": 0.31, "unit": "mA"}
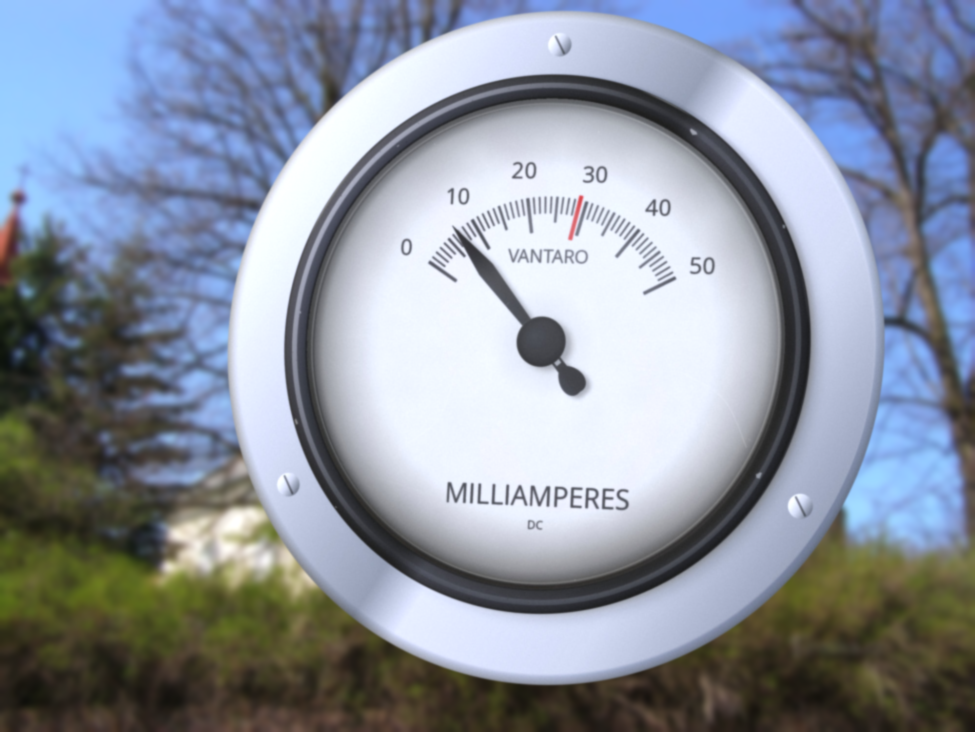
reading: {"value": 7, "unit": "mA"}
